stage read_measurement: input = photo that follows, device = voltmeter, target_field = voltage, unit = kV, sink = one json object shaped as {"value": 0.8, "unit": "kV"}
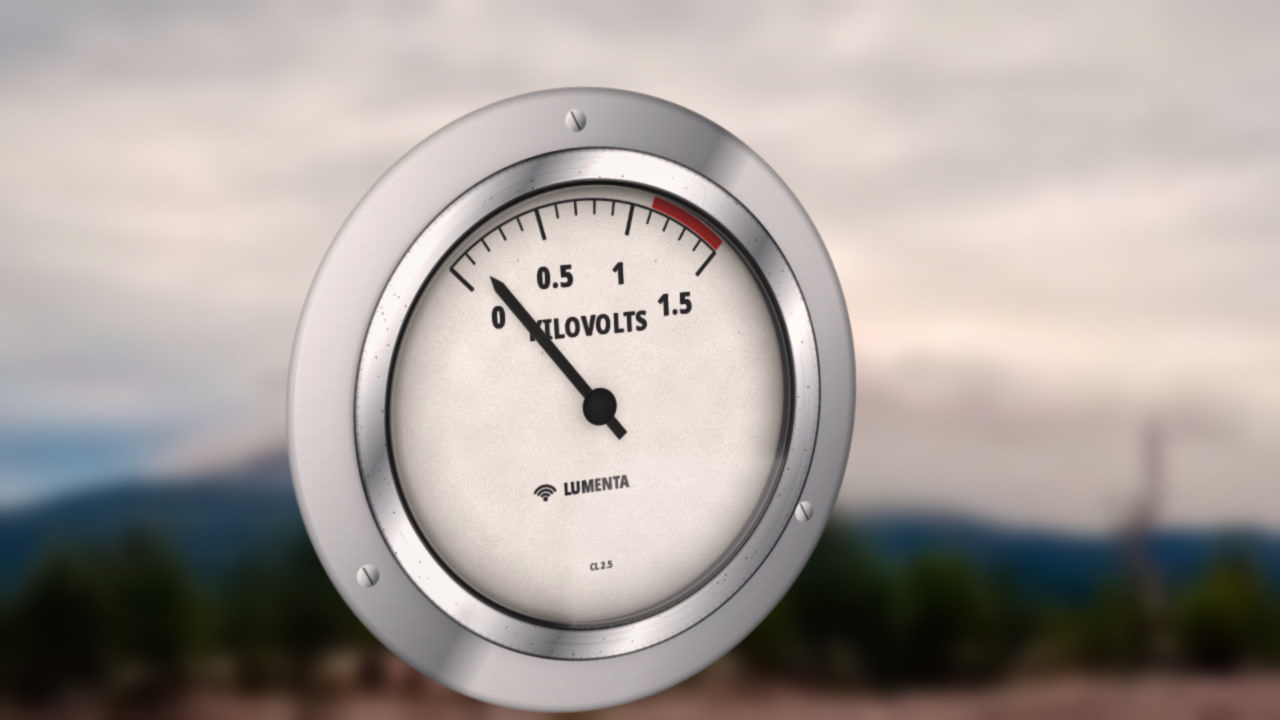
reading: {"value": 0.1, "unit": "kV"}
